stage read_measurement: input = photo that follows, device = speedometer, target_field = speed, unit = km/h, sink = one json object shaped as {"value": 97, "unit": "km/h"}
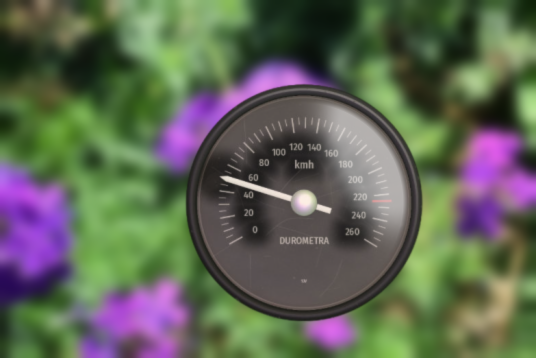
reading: {"value": 50, "unit": "km/h"}
